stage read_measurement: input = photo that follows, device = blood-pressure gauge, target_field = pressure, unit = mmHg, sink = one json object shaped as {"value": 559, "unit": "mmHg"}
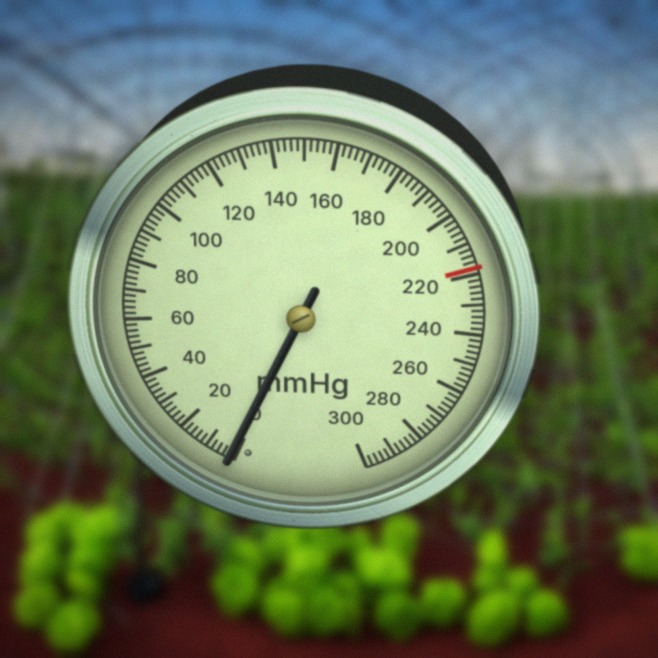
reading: {"value": 2, "unit": "mmHg"}
